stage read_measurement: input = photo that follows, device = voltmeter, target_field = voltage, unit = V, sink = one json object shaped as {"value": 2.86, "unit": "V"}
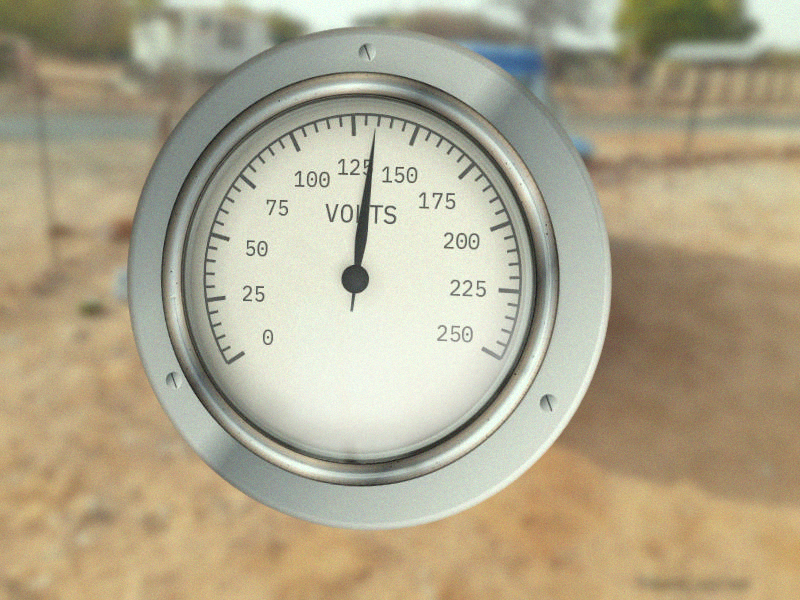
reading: {"value": 135, "unit": "V"}
